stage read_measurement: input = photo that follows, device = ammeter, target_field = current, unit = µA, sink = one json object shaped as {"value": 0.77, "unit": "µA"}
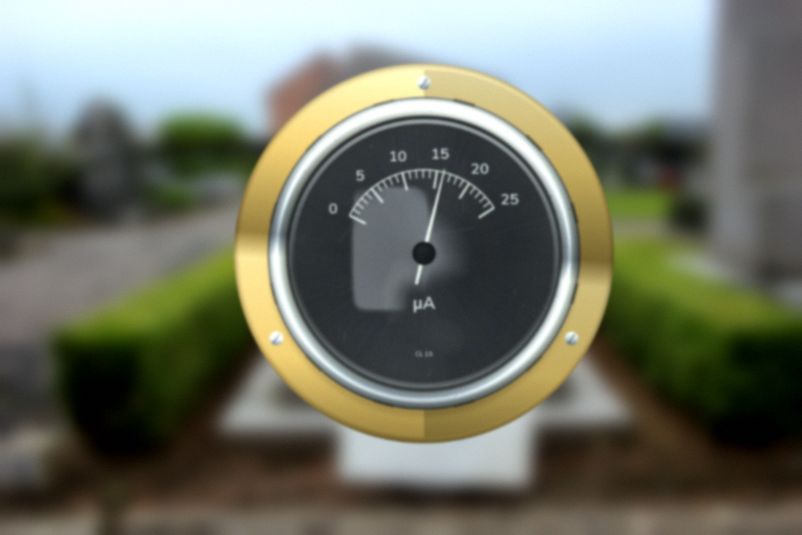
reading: {"value": 16, "unit": "µA"}
